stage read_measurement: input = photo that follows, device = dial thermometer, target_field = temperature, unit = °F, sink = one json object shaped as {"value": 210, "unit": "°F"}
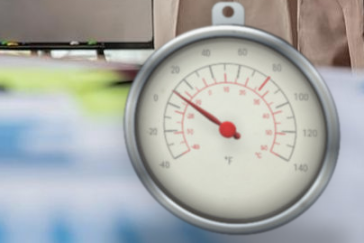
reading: {"value": 10, "unit": "°F"}
